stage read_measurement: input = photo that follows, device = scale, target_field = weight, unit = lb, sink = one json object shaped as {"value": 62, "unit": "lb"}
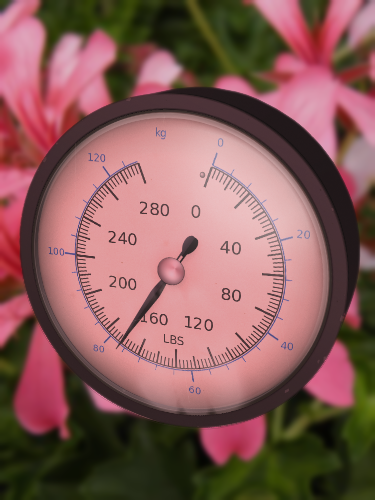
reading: {"value": 170, "unit": "lb"}
